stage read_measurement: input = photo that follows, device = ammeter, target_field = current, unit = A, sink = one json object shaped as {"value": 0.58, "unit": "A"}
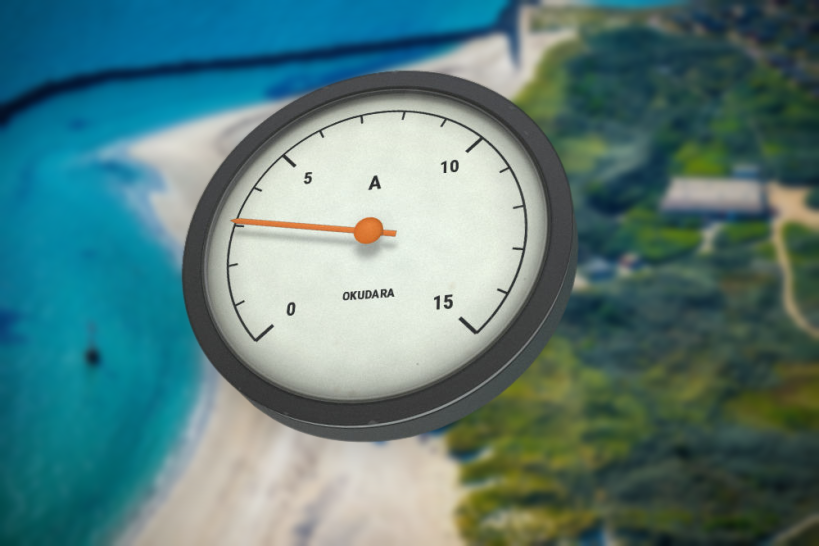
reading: {"value": 3, "unit": "A"}
